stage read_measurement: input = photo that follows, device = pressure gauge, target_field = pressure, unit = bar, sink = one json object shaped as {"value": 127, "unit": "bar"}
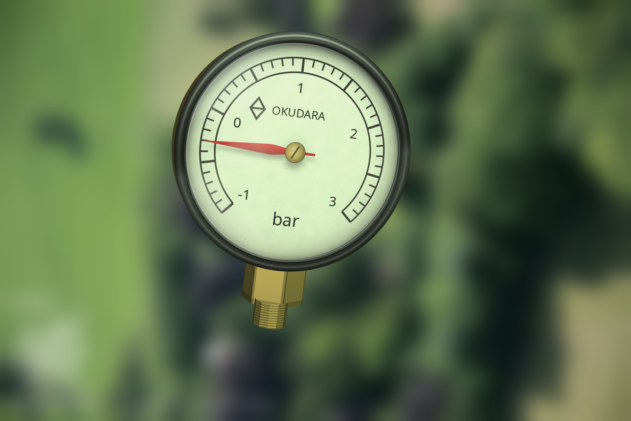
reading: {"value": -0.3, "unit": "bar"}
